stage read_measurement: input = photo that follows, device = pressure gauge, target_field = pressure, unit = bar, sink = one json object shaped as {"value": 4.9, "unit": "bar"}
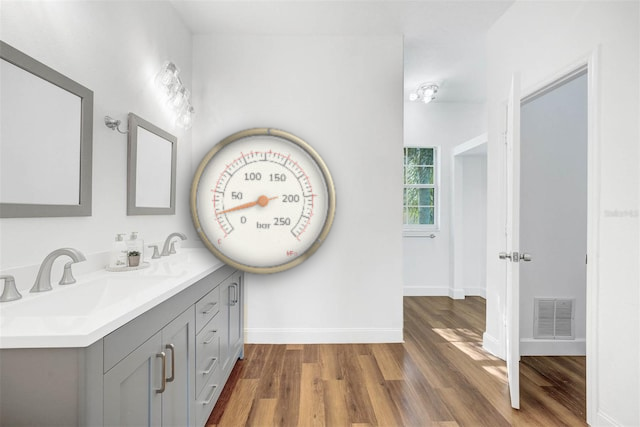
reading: {"value": 25, "unit": "bar"}
